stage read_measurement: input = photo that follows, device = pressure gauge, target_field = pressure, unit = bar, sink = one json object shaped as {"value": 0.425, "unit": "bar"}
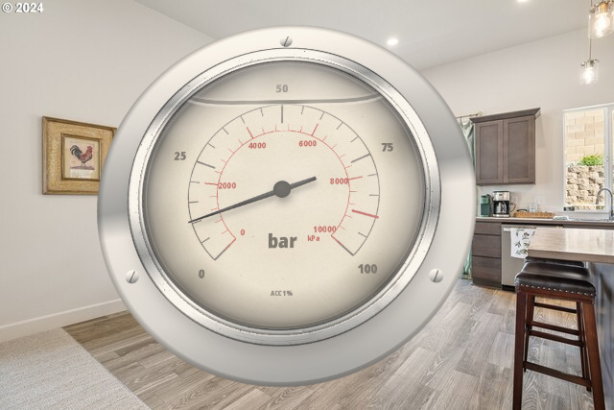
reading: {"value": 10, "unit": "bar"}
